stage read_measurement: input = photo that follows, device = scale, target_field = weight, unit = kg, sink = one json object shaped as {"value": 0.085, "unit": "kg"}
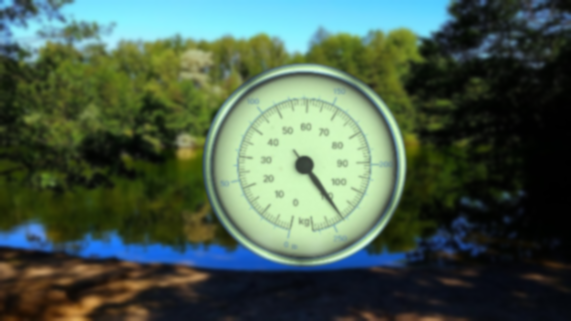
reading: {"value": 110, "unit": "kg"}
